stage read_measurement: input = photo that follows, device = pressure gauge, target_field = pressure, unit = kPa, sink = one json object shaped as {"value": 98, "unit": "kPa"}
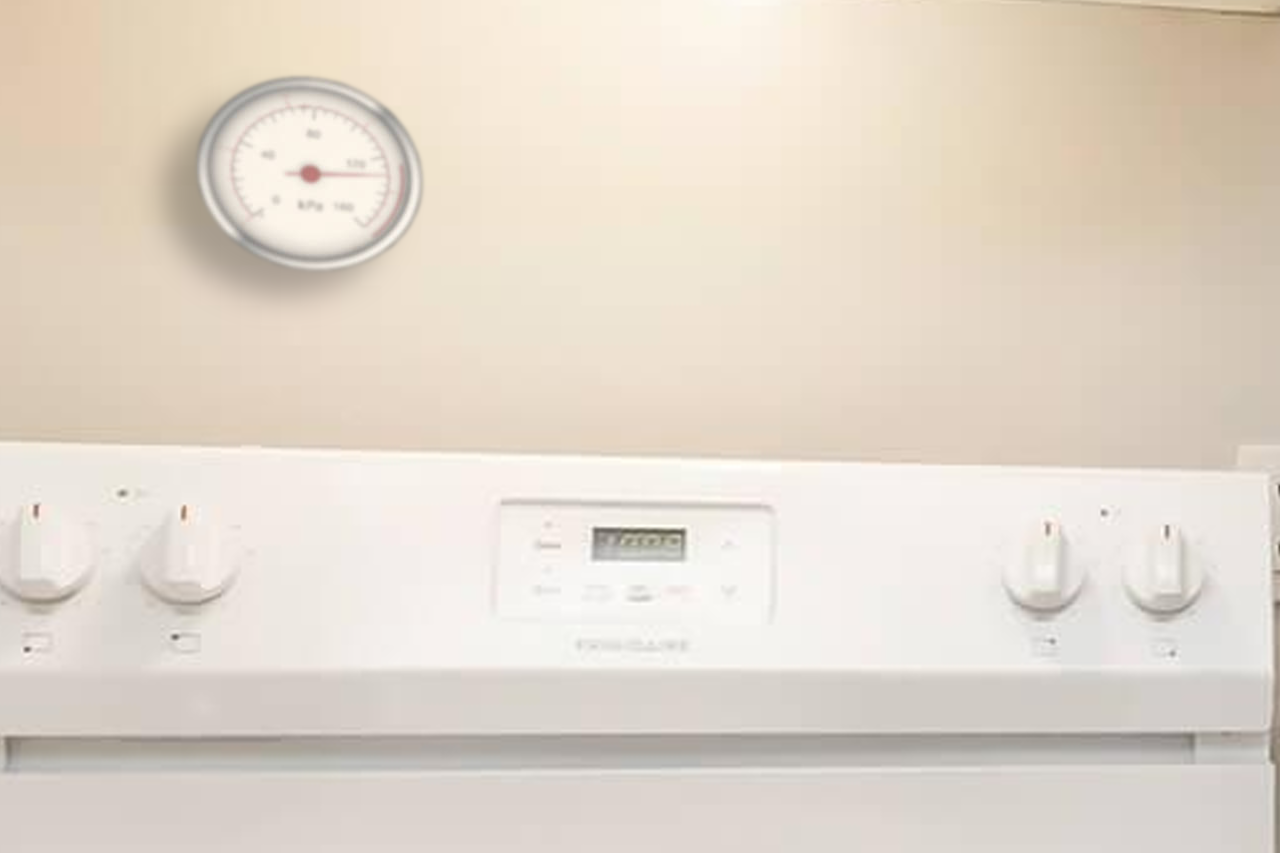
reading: {"value": 130, "unit": "kPa"}
